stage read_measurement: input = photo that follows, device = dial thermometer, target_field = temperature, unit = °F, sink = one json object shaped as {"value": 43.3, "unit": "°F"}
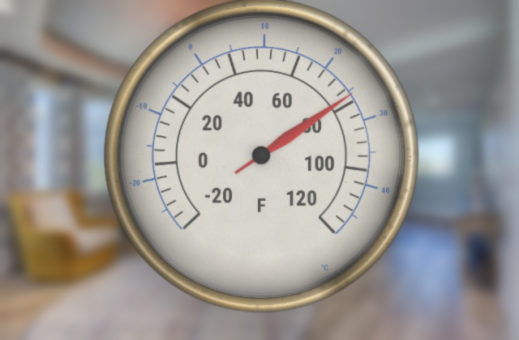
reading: {"value": 78, "unit": "°F"}
